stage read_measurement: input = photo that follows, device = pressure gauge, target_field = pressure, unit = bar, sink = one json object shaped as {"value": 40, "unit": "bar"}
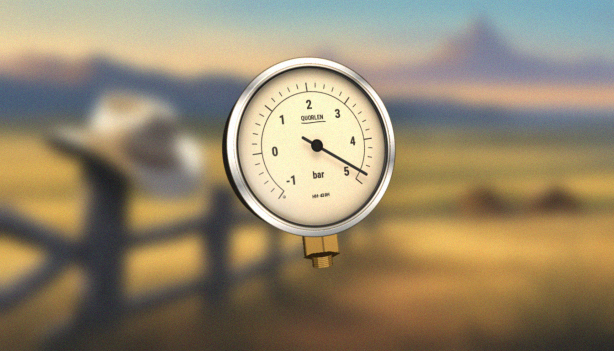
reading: {"value": 4.8, "unit": "bar"}
